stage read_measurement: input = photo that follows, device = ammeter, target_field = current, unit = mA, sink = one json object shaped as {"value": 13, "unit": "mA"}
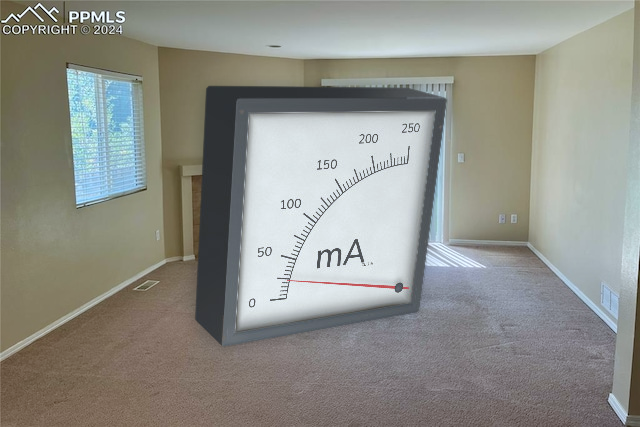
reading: {"value": 25, "unit": "mA"}
